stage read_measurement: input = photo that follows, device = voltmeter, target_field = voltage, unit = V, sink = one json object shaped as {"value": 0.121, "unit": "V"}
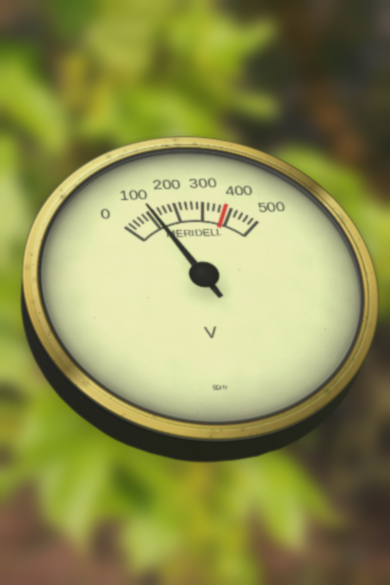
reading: {"value": 100, "unit": "V"}
